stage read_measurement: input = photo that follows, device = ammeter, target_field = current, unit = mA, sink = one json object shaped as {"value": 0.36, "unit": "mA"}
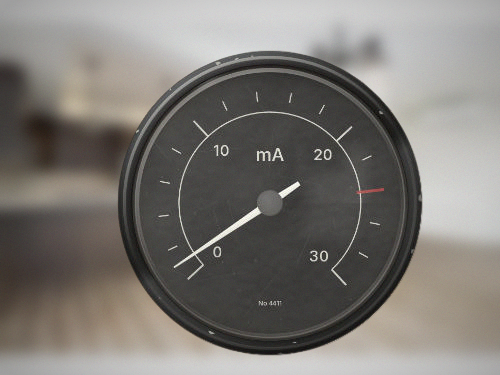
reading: {"value": 1, "unit": "mA"}
